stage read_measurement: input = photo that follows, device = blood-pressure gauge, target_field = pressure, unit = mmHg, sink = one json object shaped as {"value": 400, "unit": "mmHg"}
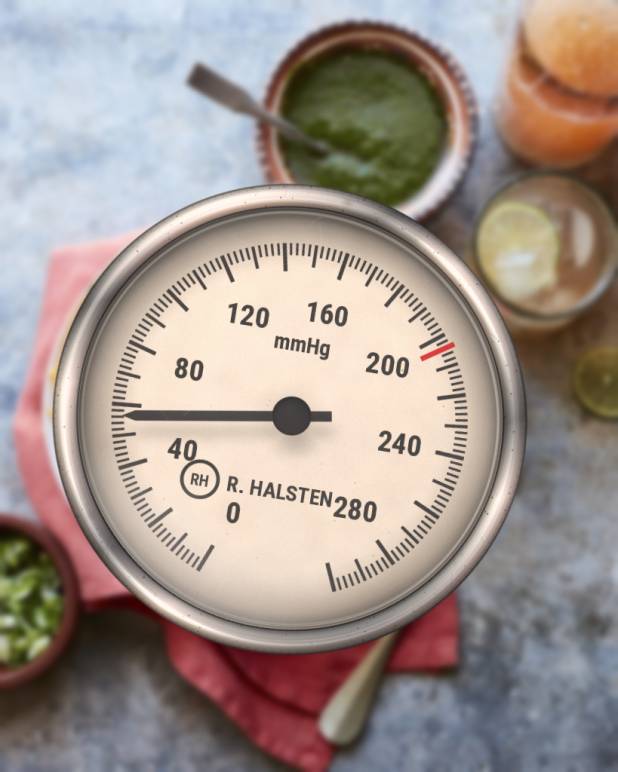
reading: {"value": 56, "unit": "mmHg"}
